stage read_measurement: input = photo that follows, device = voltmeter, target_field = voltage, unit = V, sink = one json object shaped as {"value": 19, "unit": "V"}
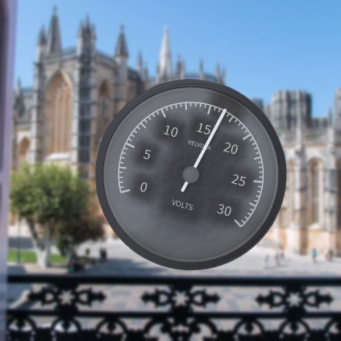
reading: {"value": 16.5, "unit": "V"}
